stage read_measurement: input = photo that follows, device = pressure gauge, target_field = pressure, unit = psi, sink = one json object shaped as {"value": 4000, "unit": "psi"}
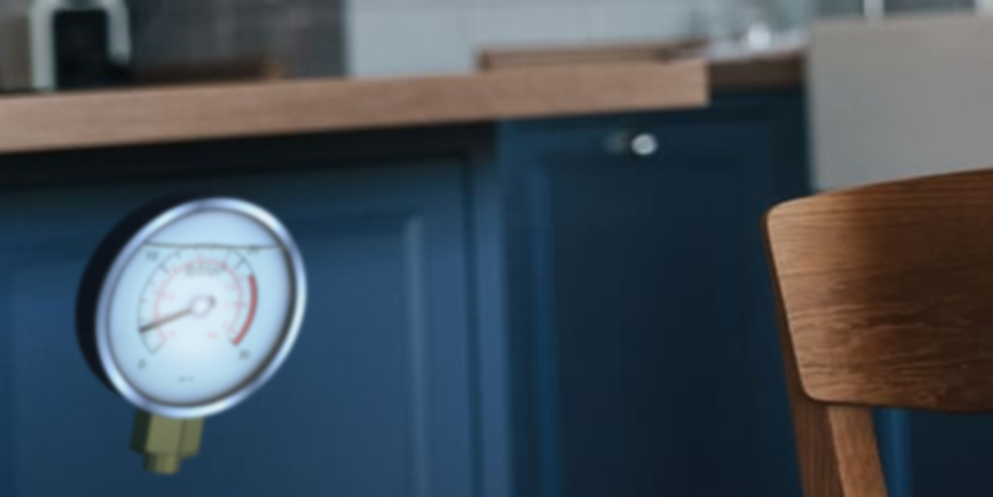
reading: {"value": 3, "unit": "psi"}
